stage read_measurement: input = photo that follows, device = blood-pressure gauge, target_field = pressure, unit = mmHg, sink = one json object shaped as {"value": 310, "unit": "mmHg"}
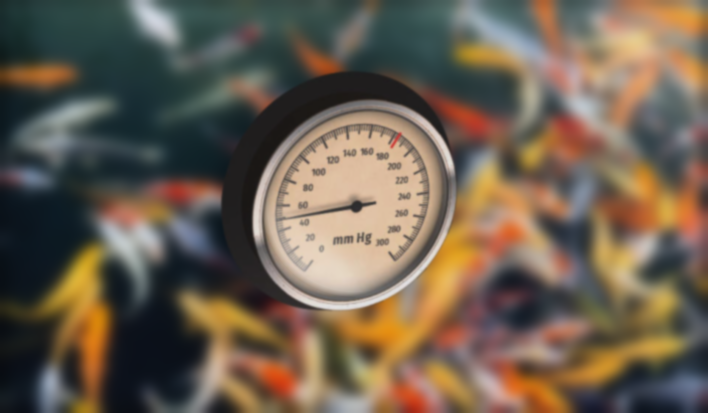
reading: {"value": 50, "unit": "mmHg"}
